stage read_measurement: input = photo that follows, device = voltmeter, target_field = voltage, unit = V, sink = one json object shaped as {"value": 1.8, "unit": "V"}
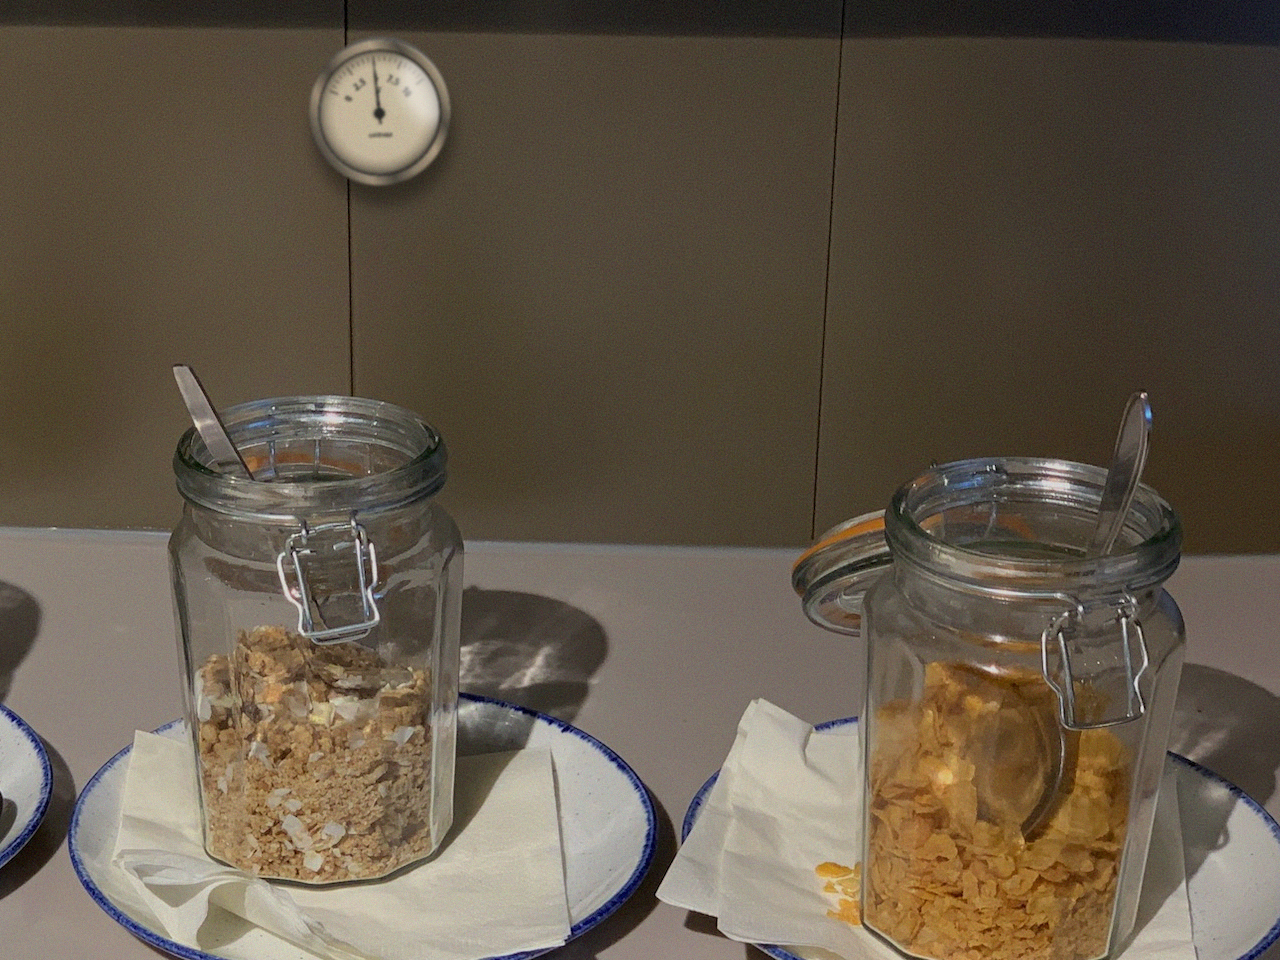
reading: {"value": 5, "unit": "V"}
